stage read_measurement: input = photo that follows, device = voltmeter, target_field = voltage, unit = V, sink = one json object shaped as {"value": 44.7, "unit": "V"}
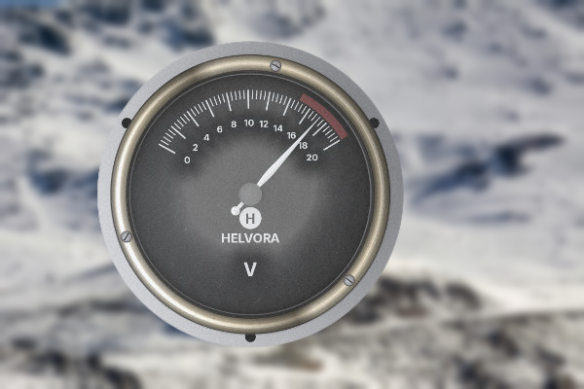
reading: {"value": 17.2, "unit": "V"}
